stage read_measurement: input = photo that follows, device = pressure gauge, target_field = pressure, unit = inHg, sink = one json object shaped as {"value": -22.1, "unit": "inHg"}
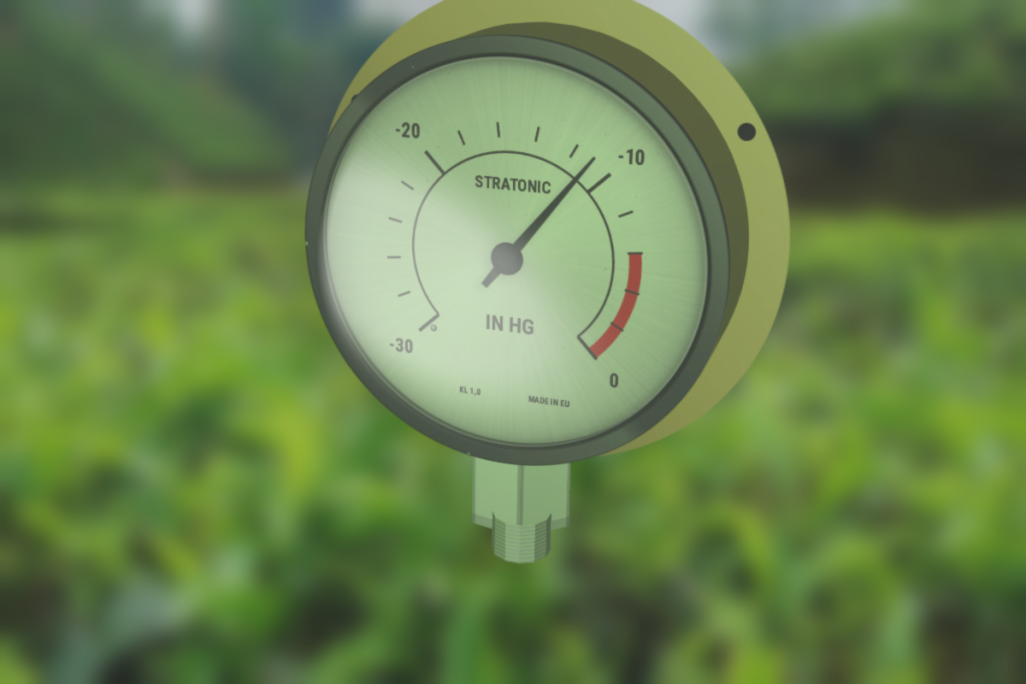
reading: {"value": -11, "unit": "inHg"}
